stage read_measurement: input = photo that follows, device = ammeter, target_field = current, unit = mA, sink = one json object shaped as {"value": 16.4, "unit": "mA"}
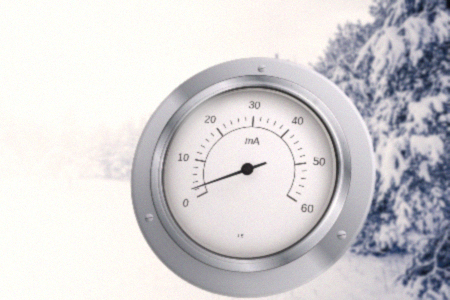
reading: {"value": 2, "unit": "mA"}
